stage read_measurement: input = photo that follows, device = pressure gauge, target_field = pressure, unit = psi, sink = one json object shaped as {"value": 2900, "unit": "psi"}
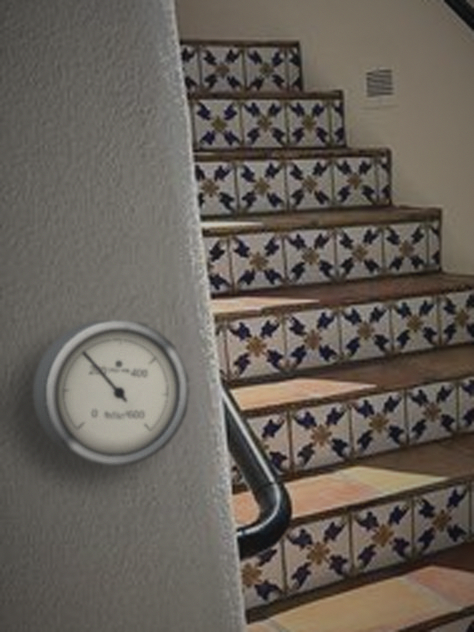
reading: {"value": 200, "unit": "psi"}
